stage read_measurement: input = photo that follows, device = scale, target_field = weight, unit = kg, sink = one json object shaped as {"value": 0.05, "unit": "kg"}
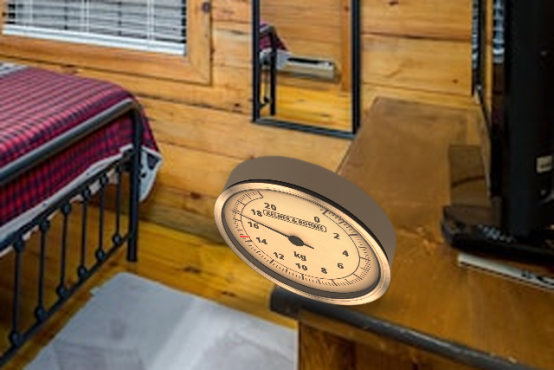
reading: {"value": 17, "unit": "kg"}
